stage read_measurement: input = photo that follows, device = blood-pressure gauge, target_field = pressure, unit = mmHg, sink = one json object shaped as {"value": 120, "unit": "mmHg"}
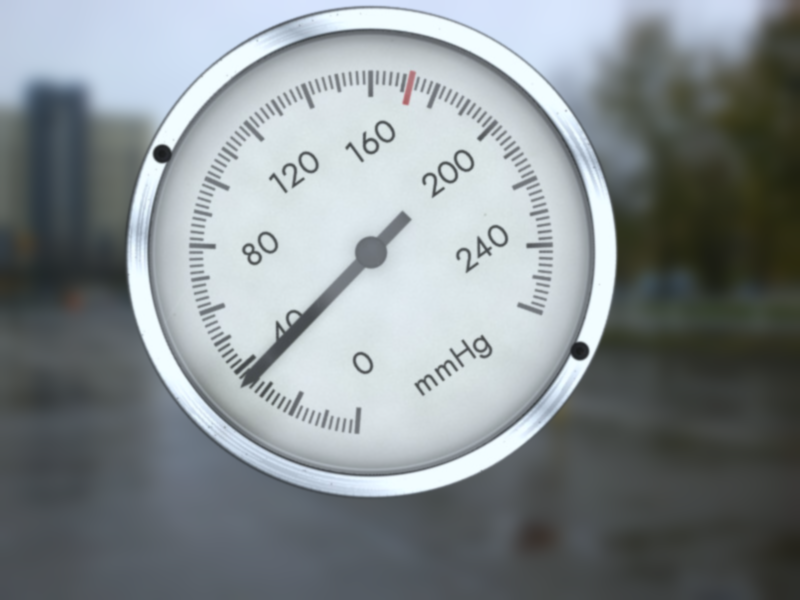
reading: {"value": 36, "unit": "mmHg"}
